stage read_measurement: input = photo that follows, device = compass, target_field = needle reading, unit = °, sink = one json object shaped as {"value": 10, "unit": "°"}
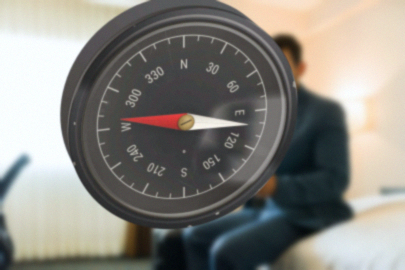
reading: {"value": 280, "unit": "°"}
